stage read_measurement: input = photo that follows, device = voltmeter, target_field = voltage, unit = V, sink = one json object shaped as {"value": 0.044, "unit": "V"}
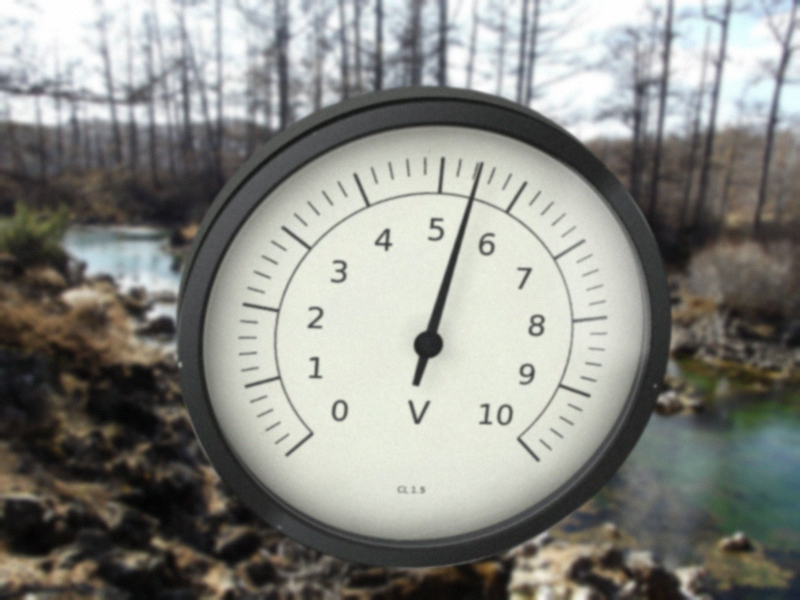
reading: {"value": 5.4, "unit": "V"}
